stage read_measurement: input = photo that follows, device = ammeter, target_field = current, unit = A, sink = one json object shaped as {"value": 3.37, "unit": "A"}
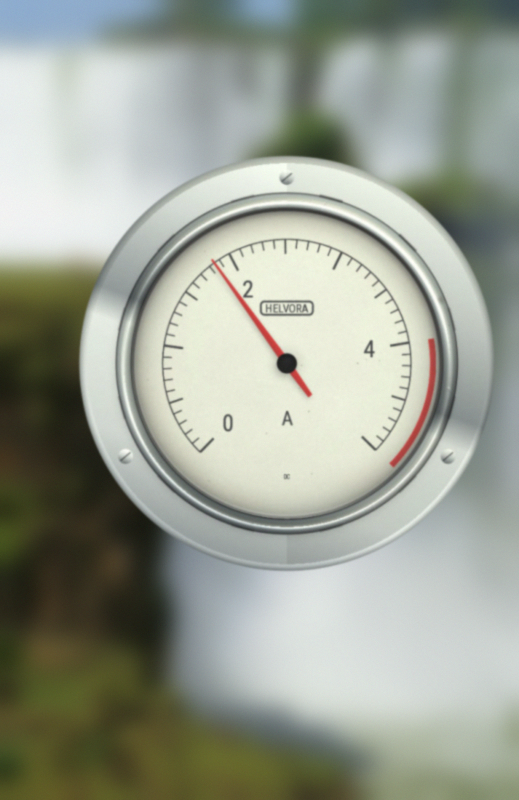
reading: {"value": 1.85, "unit": "A"}
